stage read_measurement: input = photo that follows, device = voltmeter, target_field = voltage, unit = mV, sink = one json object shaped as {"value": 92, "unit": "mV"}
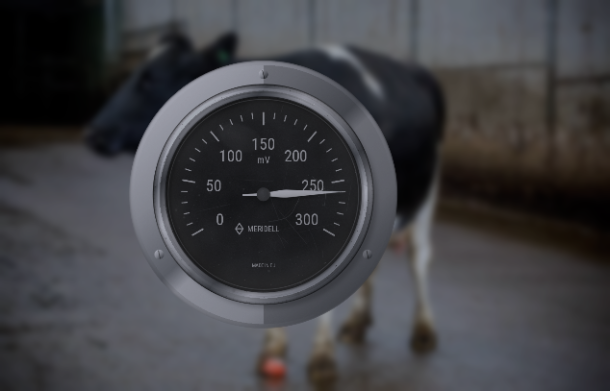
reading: {"value": 260, "unit": "mV"}
